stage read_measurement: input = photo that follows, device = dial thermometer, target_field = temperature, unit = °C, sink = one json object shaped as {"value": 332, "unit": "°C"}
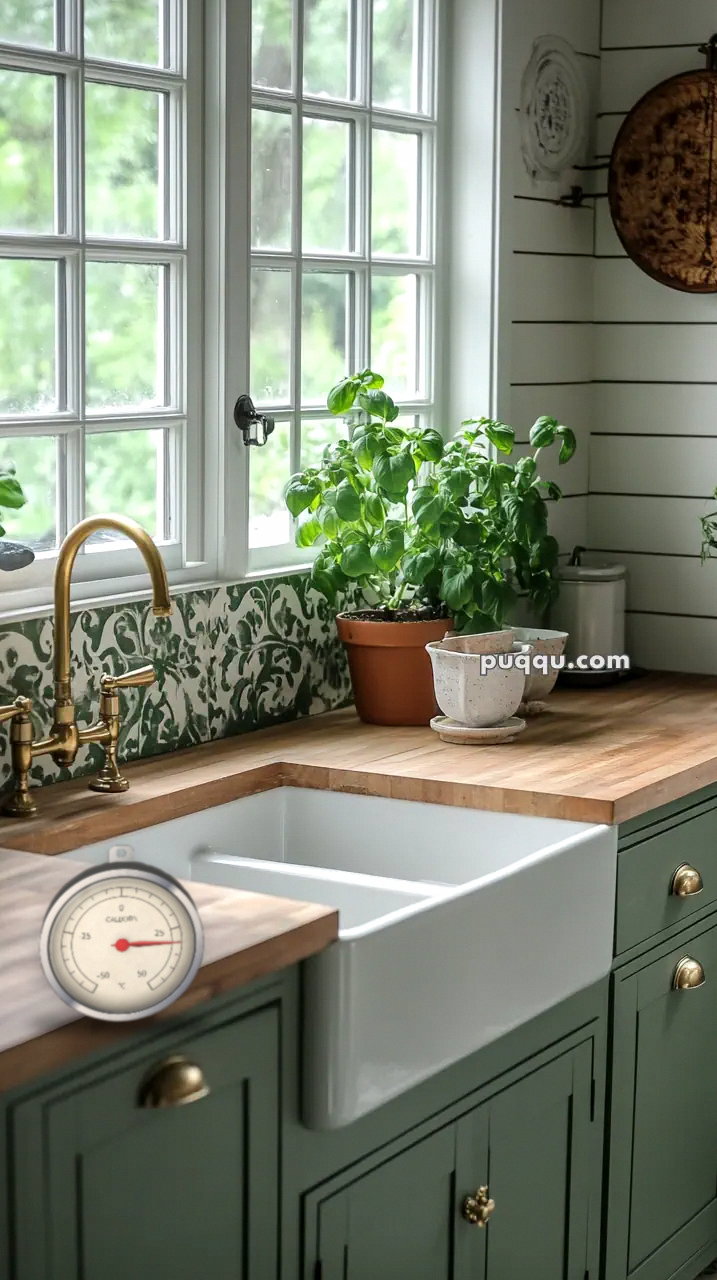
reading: {"value": 30, "unit": "°C"}
